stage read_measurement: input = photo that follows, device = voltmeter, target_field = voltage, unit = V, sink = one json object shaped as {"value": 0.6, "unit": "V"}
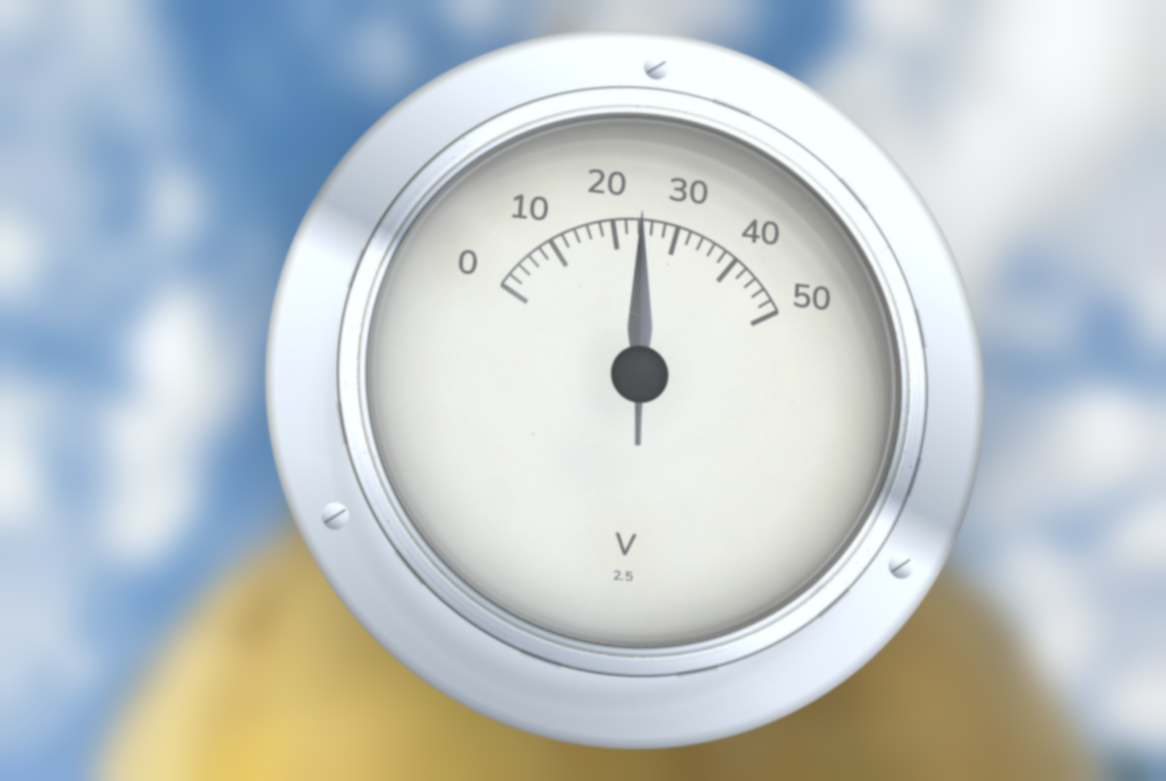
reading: {"value": 24, "unit": "V"}
